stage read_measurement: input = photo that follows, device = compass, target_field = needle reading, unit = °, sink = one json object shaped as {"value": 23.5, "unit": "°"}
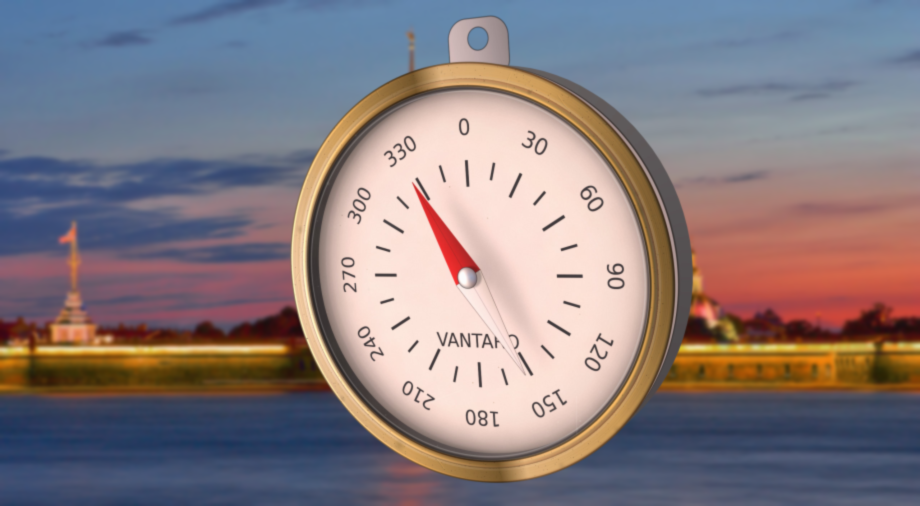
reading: {"value": 330, "unit": "°"}
